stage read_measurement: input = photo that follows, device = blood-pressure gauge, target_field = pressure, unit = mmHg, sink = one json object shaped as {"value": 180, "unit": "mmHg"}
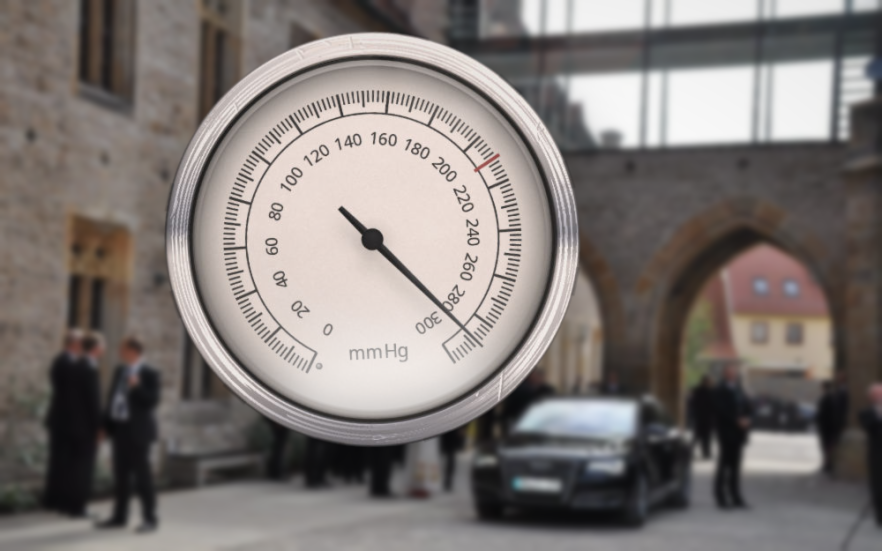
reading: {"value": 288, "unit": "mmHg"}
